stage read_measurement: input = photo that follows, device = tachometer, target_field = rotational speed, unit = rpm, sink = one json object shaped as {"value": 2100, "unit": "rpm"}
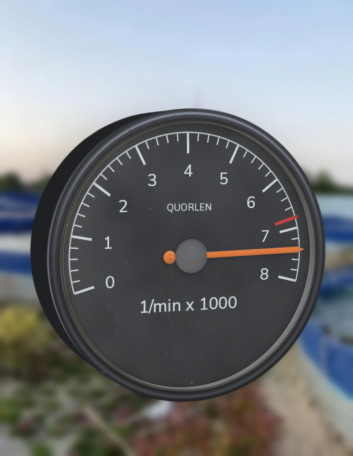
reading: {"value": 7400, "unit": "rpm"}
